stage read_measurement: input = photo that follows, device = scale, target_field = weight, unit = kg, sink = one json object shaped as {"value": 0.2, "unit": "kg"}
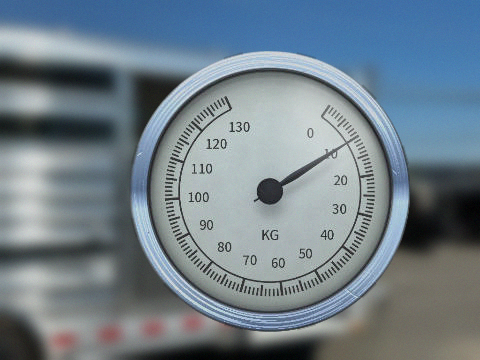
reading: {"value": 10, "unit": "kg"}
